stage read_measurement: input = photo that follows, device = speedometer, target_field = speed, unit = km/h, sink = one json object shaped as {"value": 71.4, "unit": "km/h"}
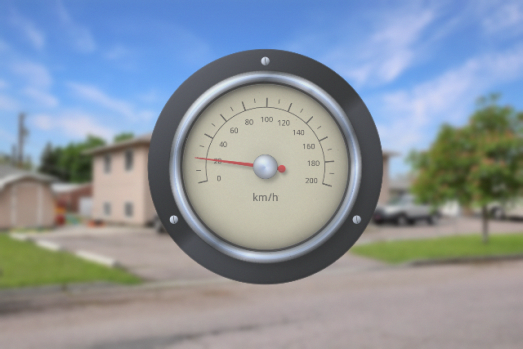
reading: {"value": 20, "unit": "km/h"}
